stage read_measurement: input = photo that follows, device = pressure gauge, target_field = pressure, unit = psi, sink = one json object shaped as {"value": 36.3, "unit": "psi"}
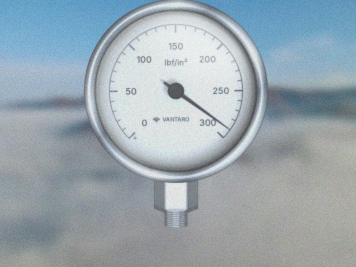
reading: {"value": 290, "unit": "psi"}
